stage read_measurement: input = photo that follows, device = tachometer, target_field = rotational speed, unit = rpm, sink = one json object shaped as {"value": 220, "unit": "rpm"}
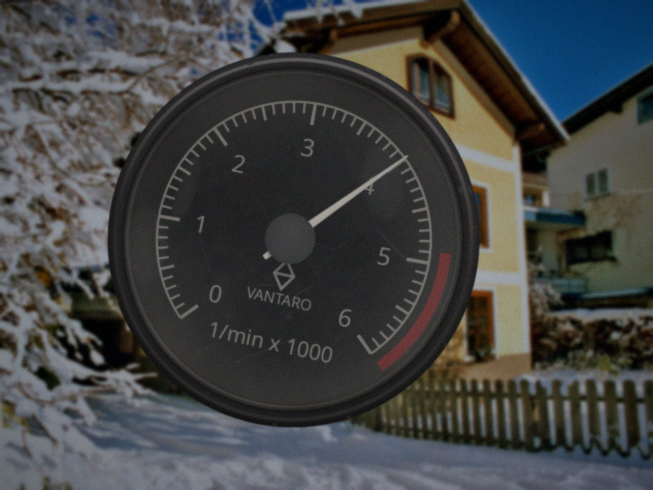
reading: {"value": 4000, "unit": "rpm"}
